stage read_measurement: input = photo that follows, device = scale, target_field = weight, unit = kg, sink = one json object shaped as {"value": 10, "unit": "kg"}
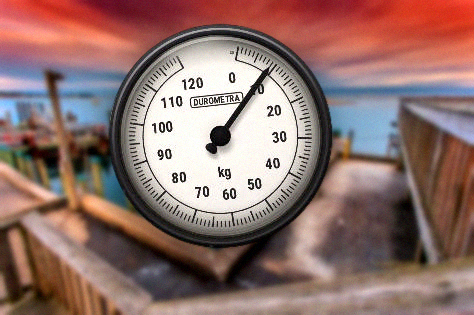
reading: {"value": 9, "unit": "kg"}
